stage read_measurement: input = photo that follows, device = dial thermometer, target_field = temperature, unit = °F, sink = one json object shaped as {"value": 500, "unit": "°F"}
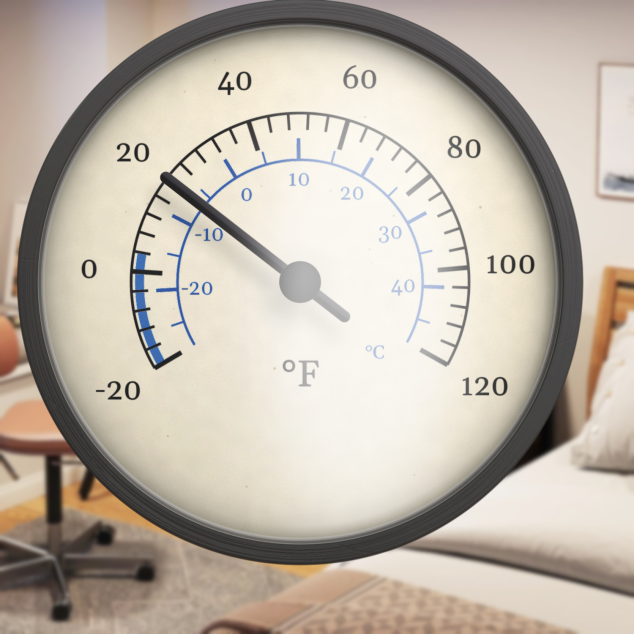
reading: {"value": 20, "unit": "°F"}
